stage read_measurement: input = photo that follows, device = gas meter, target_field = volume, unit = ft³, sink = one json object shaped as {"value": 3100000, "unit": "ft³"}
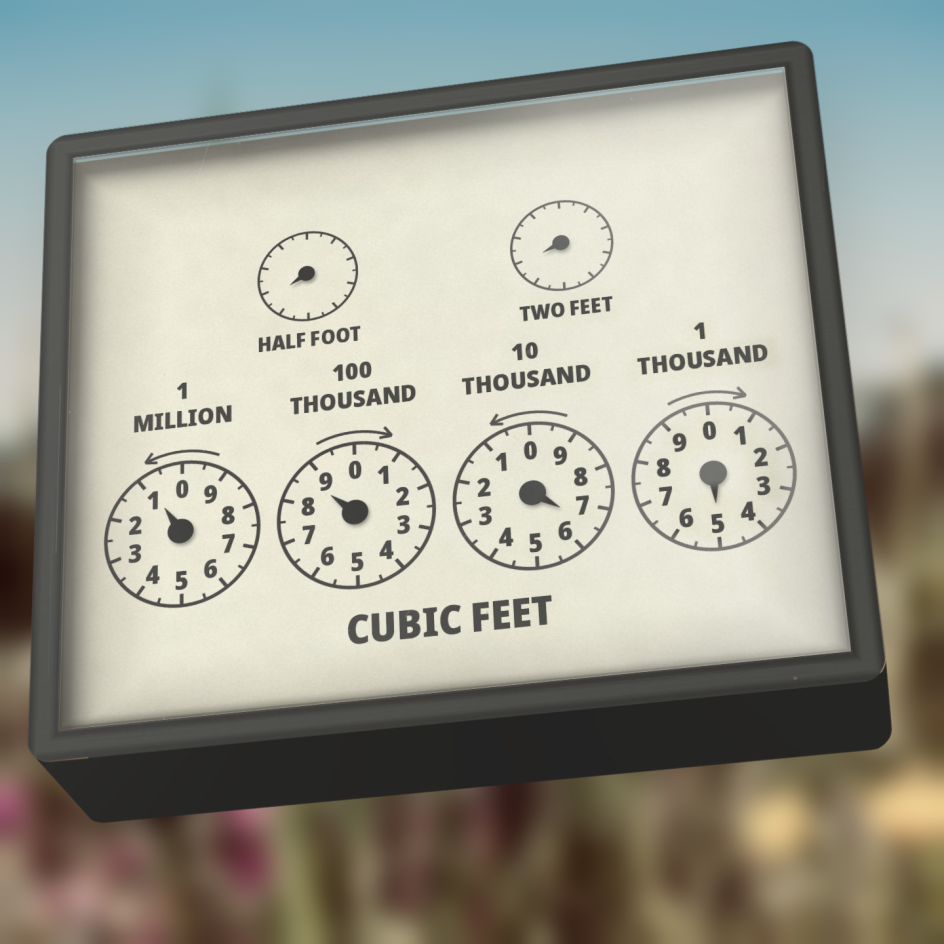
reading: {"value": 86500, "unit": "ft³"}
